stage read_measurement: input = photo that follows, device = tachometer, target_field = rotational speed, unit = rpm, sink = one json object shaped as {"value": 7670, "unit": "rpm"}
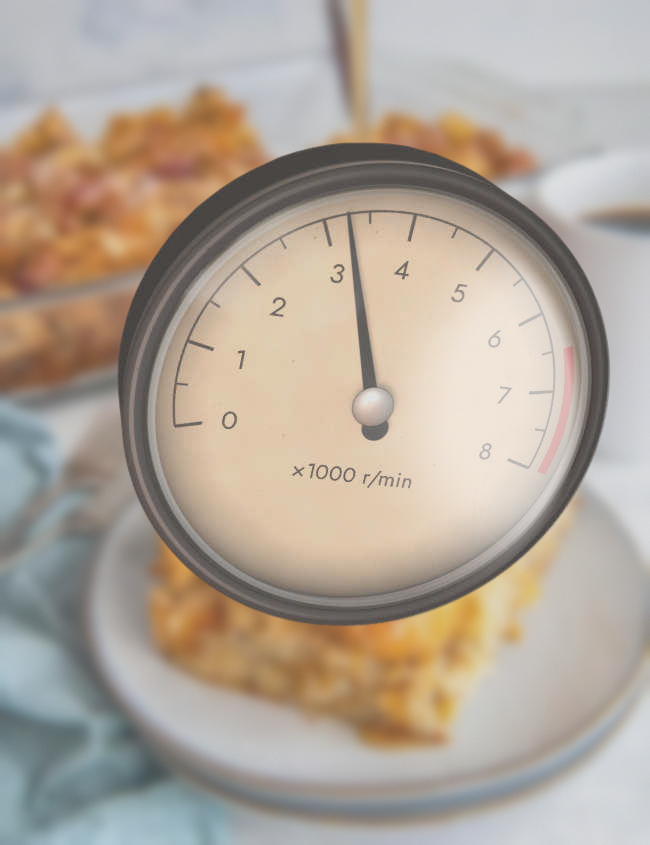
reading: {"value": 3250, "unit": "rpm"}
